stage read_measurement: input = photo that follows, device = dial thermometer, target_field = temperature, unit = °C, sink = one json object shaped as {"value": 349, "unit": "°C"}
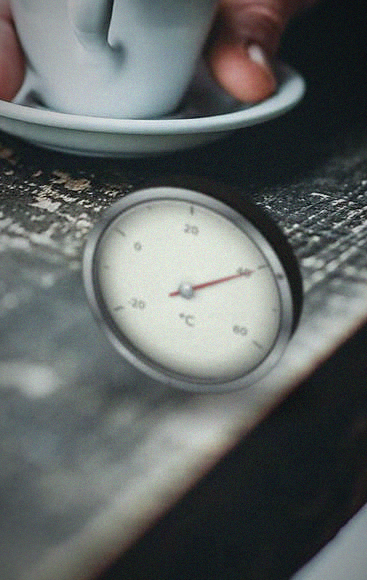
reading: {"value": 40, "unit": "°C"}
